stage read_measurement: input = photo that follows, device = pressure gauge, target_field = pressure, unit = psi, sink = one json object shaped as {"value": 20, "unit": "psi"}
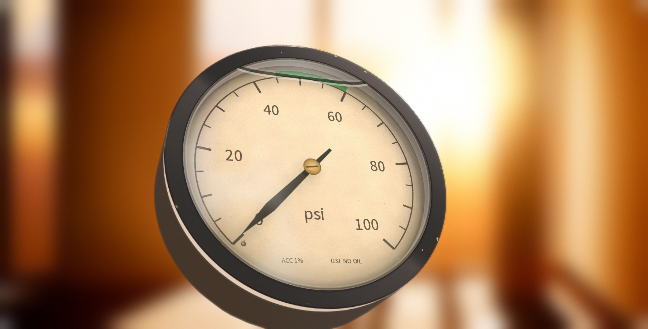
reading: {"value": 0, "unit": "psi"}
